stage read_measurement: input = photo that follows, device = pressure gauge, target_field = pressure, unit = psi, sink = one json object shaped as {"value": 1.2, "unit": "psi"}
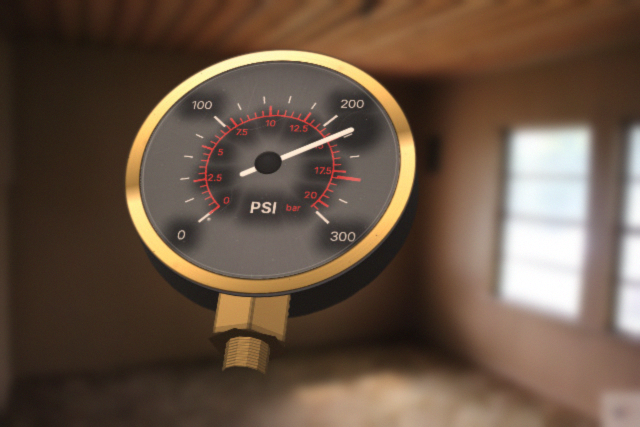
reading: {"value": 220, "unit": "psi"}
